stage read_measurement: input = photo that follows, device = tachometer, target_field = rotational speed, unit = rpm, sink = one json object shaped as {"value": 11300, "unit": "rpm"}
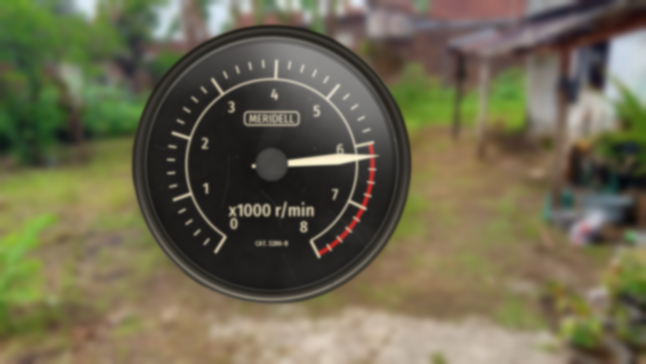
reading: {"value": 6200, "unit": "rpm"}
